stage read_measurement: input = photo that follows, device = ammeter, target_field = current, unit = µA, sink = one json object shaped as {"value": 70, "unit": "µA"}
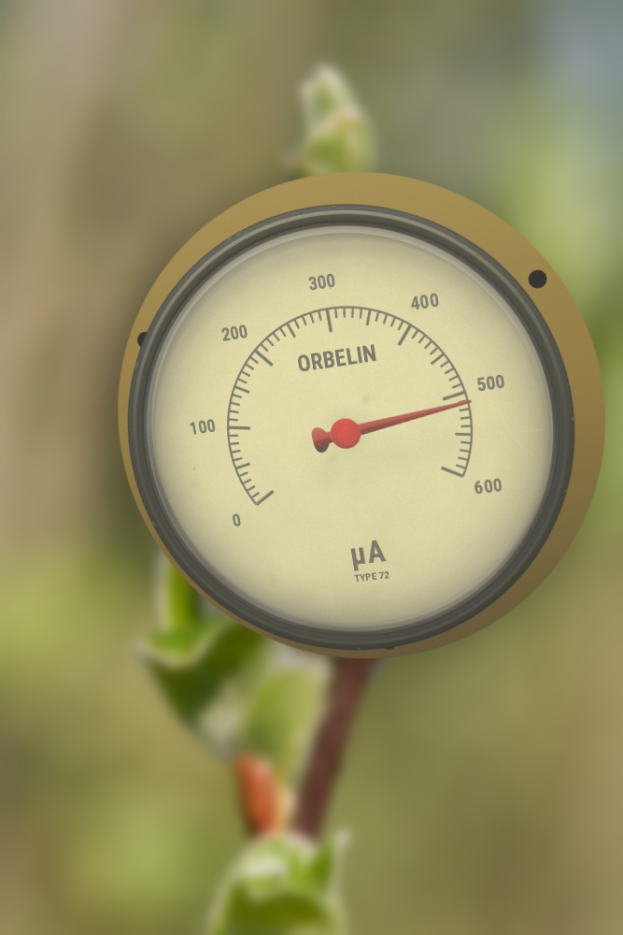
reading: {"value": 510, "unit": "µA"}
